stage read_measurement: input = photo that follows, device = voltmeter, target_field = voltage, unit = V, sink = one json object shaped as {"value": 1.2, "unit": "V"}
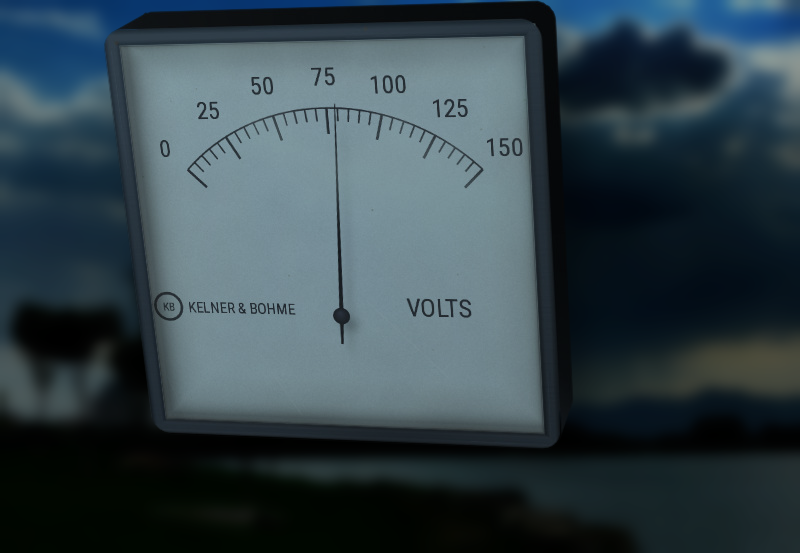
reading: {"value": 80, "unit": "V"}
